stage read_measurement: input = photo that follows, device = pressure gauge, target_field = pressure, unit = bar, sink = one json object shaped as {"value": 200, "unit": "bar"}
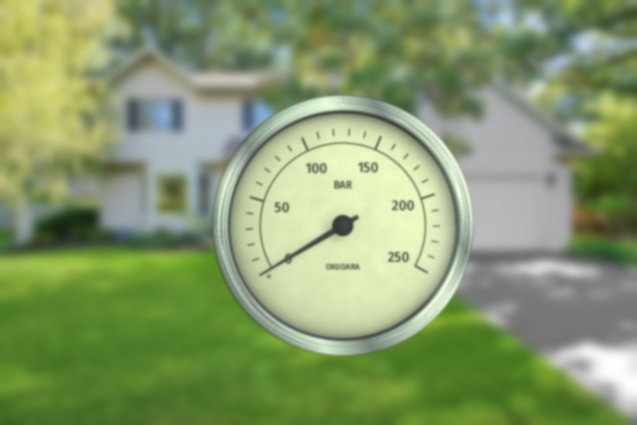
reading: {"value": 0, "unit": "bar"}
